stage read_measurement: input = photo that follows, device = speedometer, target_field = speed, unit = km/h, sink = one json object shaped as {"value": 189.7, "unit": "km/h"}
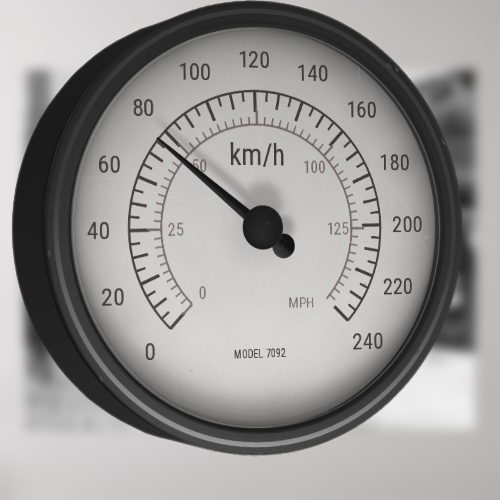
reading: {"value": 75, "unit": "km/h"}
